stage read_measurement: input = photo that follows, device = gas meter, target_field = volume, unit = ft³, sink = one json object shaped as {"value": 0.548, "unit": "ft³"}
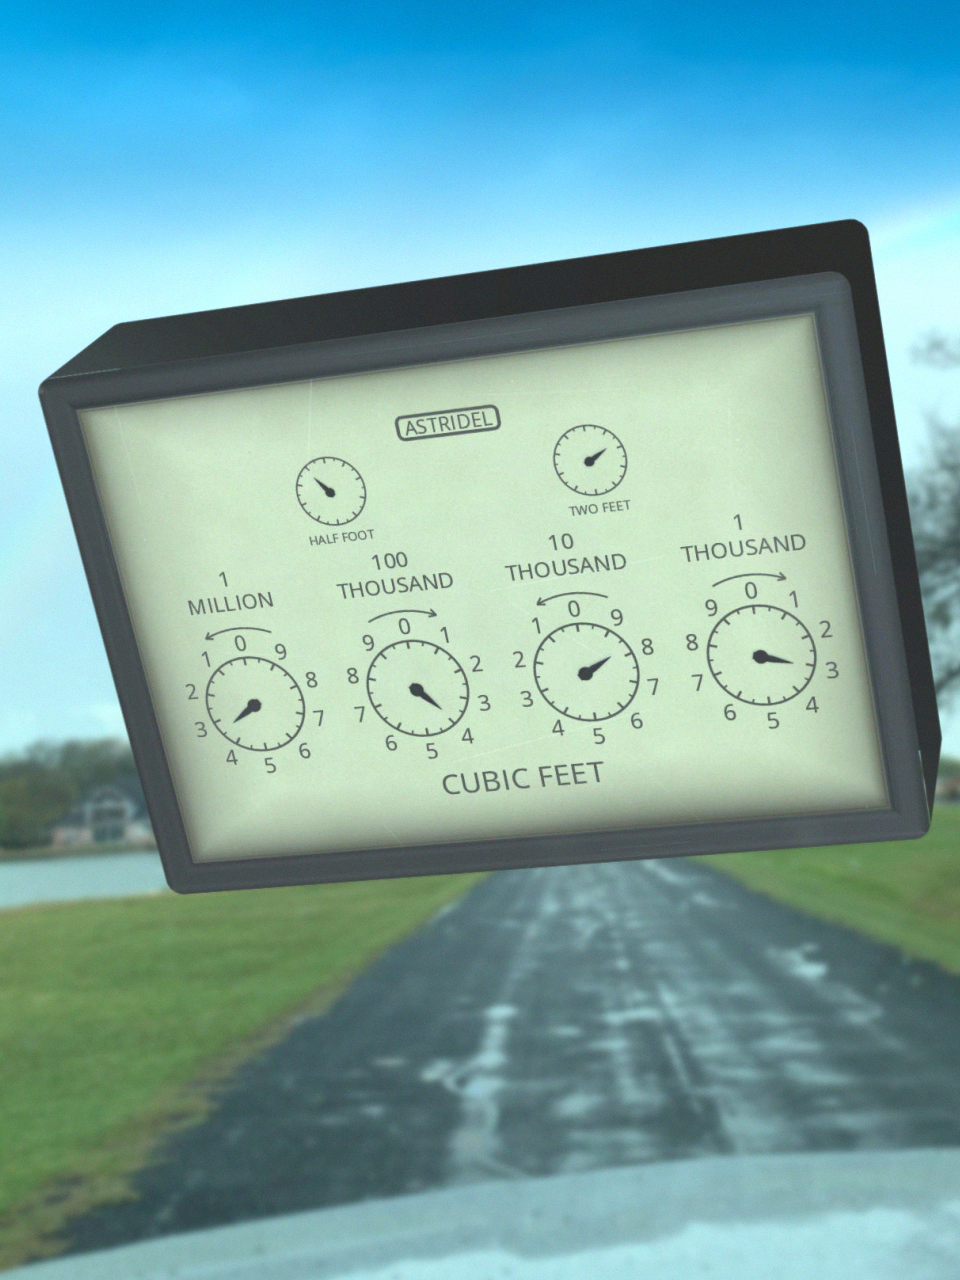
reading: {"value": 338300, "unit": "ft³"}
